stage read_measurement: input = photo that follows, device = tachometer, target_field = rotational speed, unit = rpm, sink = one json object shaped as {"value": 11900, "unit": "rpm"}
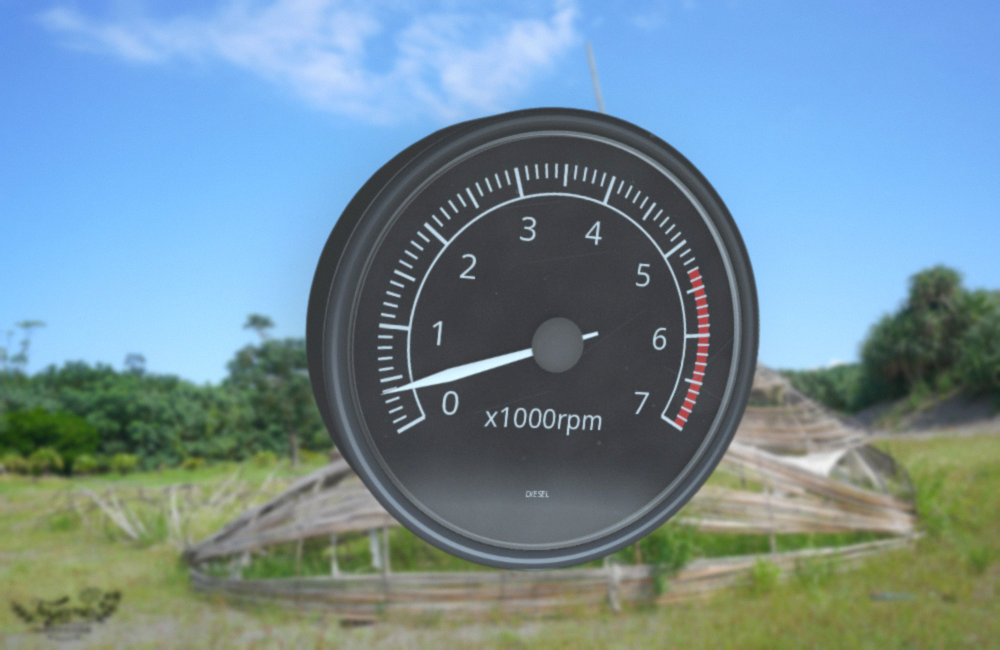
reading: {"value": 400, "unit": "rpm"}
